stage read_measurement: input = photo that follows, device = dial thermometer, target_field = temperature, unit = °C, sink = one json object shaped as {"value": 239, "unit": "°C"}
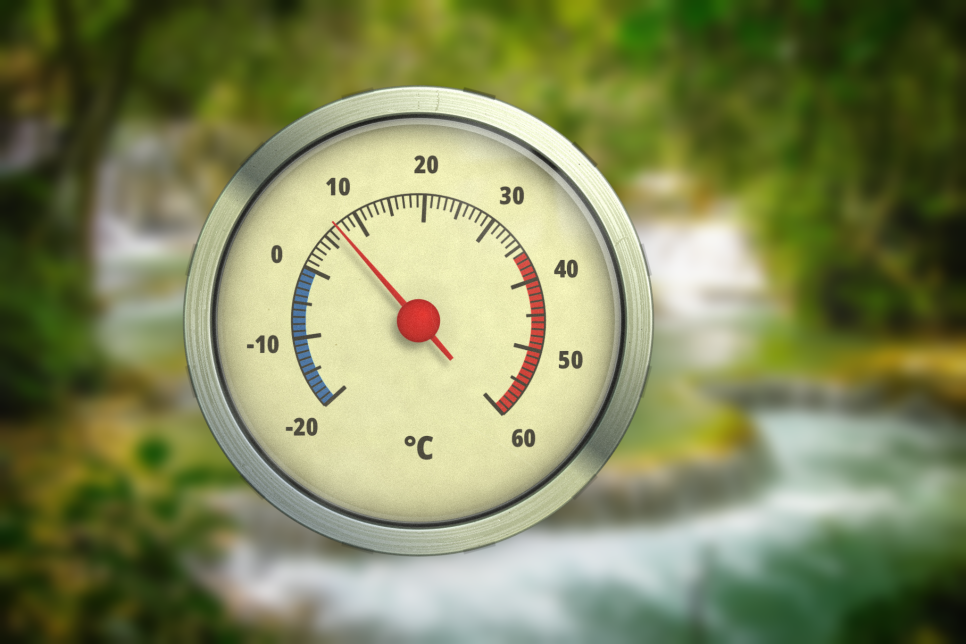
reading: {"value": 7, "unit": "°C"}
